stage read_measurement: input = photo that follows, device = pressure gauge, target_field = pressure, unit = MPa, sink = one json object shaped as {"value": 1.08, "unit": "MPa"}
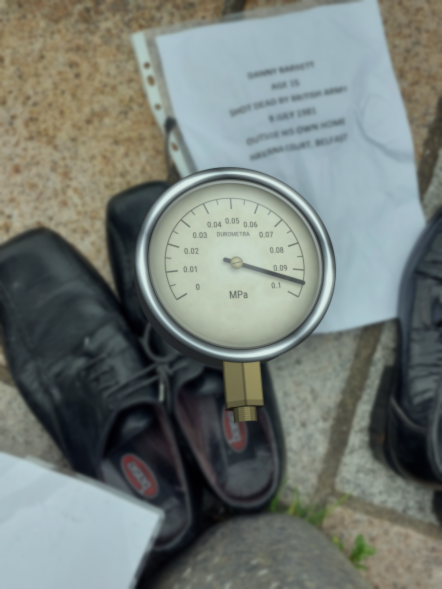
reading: {"value": 0.095, "unit": "MPa"}
